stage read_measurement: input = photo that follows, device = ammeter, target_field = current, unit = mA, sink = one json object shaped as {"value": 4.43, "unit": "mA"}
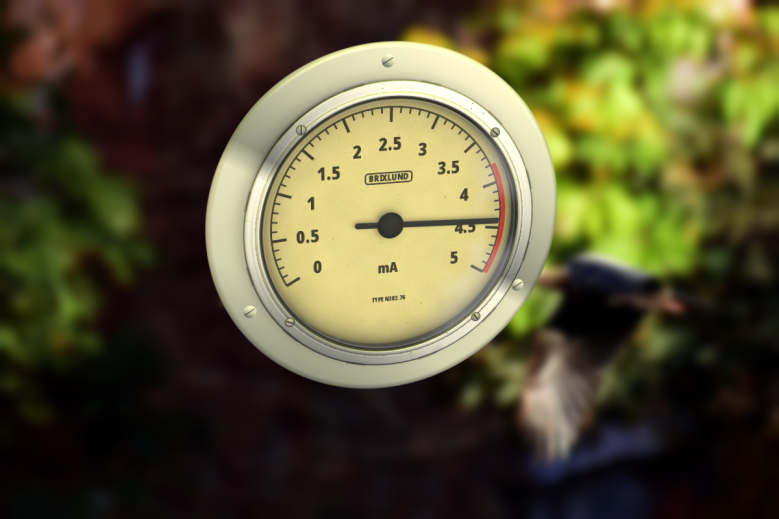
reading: {"value": 4.4, "unit": "mA"}
